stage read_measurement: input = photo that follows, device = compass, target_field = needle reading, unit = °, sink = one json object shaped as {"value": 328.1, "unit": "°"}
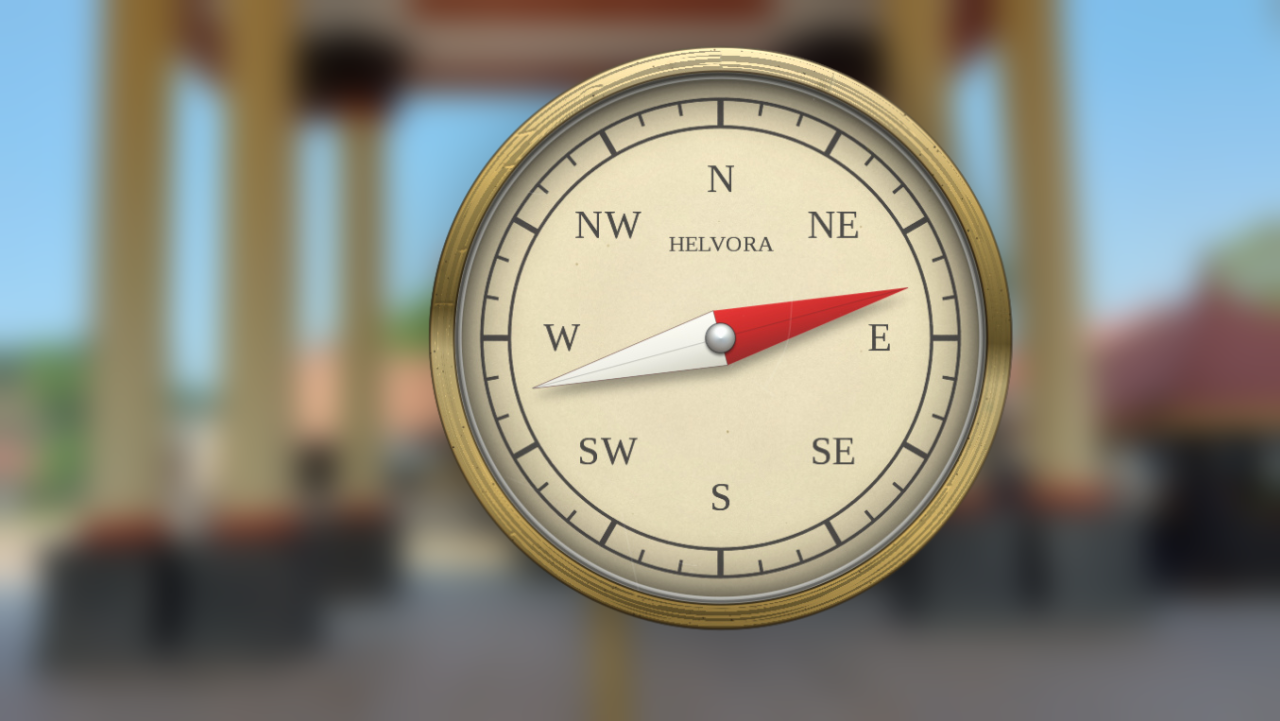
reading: {"value": 75, "unit": "°"}
